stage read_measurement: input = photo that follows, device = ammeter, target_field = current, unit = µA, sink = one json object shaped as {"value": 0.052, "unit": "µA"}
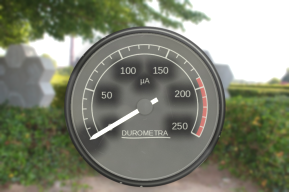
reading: {"value": 0, "unit": "µA"}
